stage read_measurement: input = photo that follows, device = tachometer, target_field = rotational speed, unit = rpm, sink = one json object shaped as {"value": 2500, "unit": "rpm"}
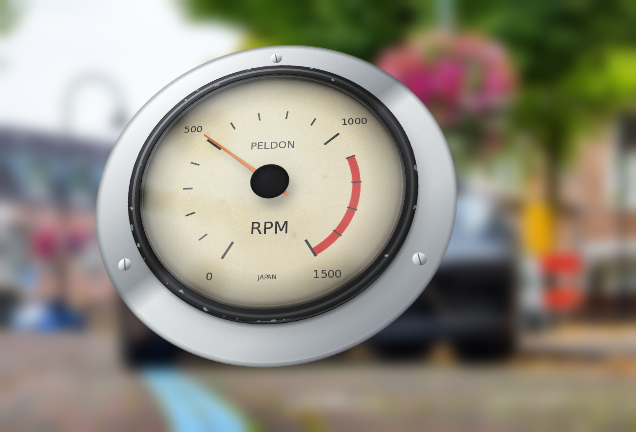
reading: {"value": 500, "unit": "rpm"}
